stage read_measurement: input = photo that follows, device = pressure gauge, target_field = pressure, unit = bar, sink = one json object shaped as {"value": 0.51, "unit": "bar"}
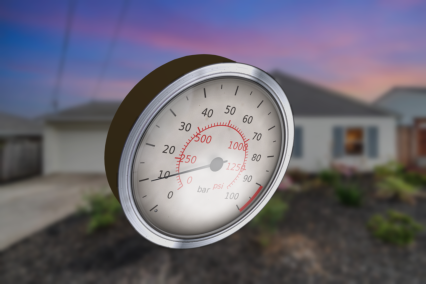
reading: {"value": 10, "unit": "bar"}
